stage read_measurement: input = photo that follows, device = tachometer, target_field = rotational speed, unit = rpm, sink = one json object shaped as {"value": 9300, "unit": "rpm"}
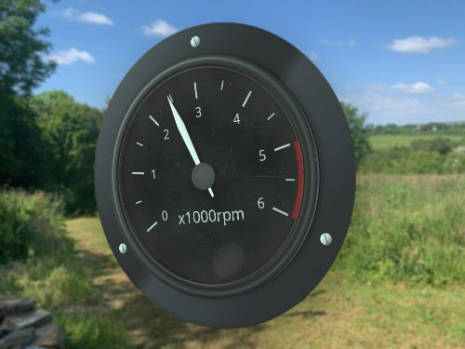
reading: {"value": 2500, "unit": "rpm"}
